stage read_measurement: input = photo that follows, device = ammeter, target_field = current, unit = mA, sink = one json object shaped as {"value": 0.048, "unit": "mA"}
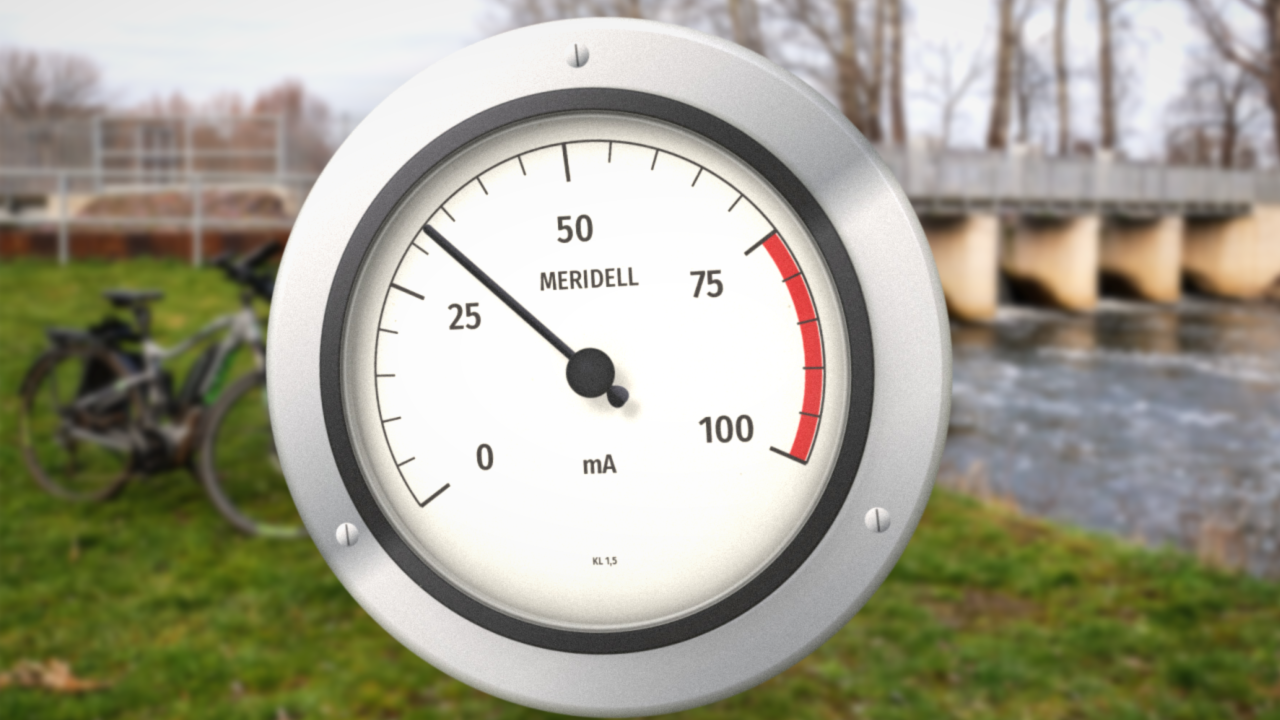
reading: {"value": 32.5, "unit": "mA"}
